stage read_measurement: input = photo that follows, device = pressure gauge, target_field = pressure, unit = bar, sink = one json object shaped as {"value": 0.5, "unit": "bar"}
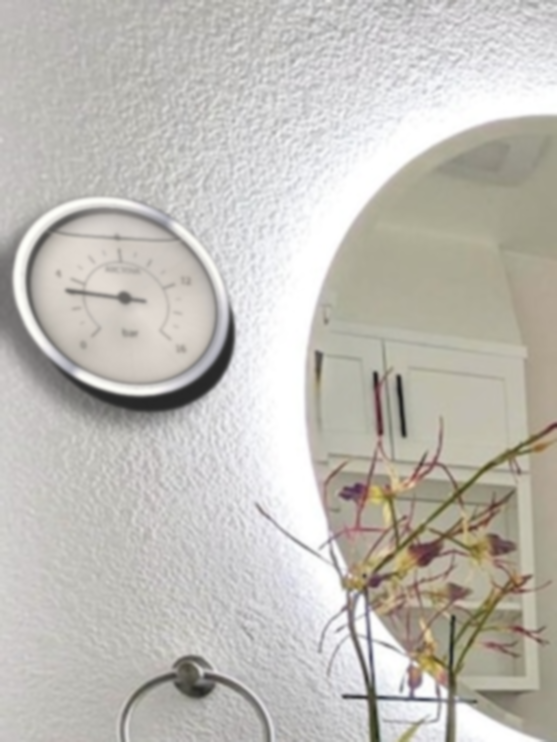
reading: {"value": 3, "unit": "bar"}
